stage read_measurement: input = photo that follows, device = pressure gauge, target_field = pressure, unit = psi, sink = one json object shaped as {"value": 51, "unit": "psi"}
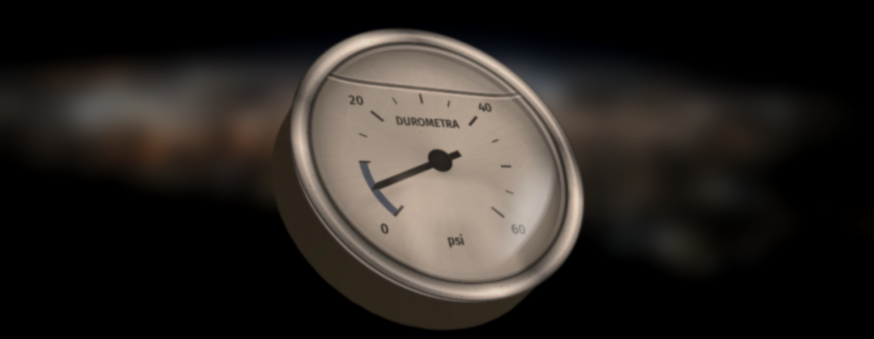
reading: {"value": 5, "unit": "psi"}
